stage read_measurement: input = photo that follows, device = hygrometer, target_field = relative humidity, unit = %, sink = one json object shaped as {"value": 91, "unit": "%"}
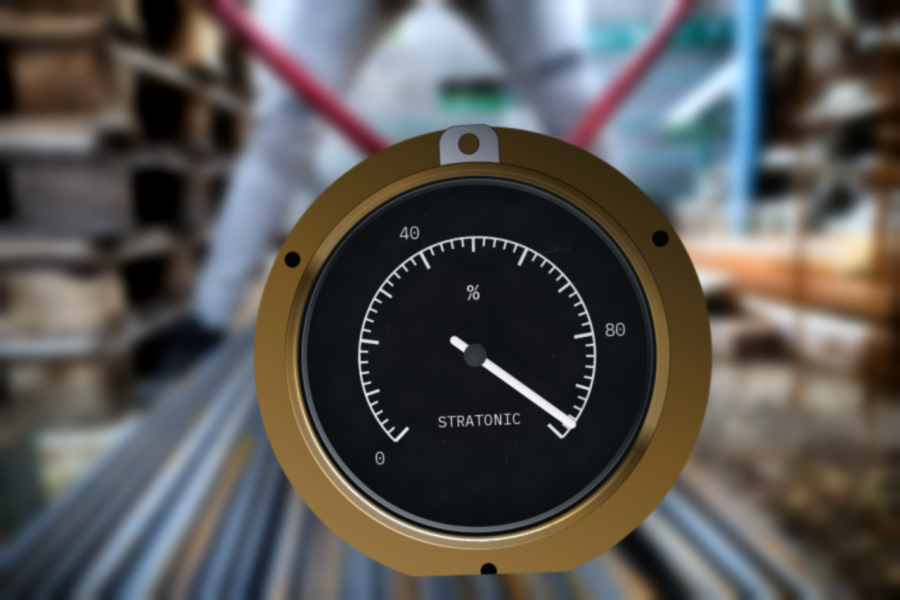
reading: {"value": 97, "unit": "%"}
